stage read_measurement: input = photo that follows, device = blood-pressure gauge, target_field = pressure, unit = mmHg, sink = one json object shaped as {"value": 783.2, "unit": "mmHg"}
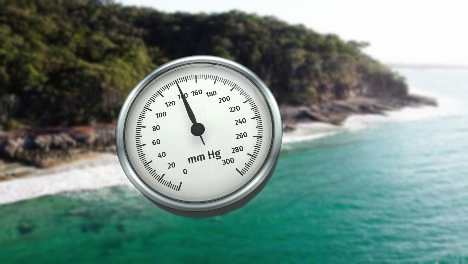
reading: {"value": 140, "unit": "mmHg"}
